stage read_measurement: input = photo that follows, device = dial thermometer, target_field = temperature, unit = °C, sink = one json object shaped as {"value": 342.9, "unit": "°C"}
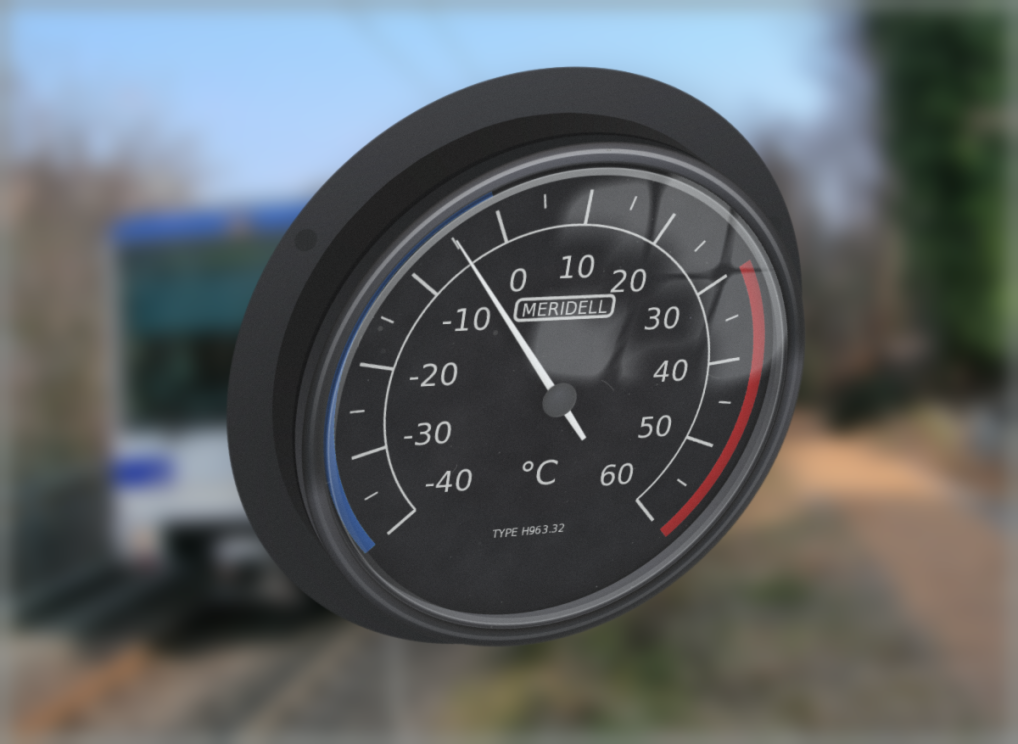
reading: {"value": -5, "unit": "°C"}
